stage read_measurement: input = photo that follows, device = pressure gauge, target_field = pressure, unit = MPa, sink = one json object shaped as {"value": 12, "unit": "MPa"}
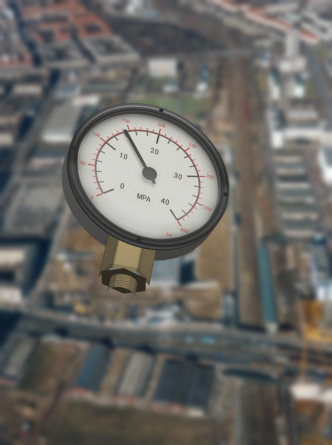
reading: {"value": 14, "unit": "MPa"}
